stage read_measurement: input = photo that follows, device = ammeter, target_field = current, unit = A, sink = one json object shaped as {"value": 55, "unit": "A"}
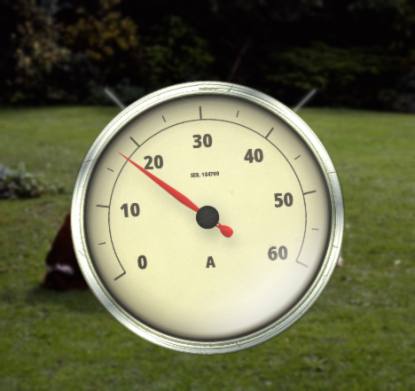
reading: {"value": 17.5, "unit": "A"}
